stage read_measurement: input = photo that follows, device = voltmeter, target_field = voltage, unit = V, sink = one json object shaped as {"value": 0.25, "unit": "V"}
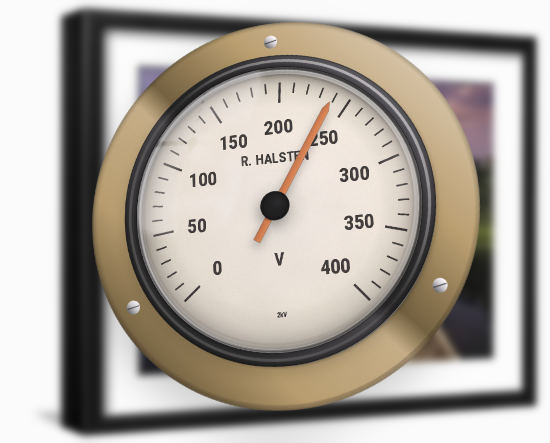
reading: {"value": 240, "unit": "V"}
